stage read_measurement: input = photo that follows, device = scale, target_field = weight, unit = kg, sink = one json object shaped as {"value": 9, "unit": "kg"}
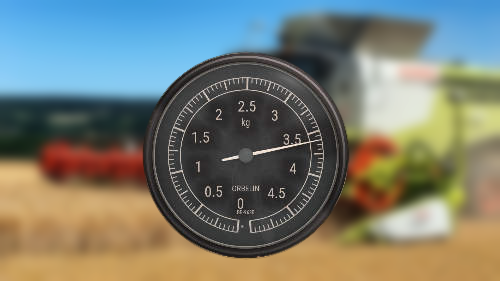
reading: {"value": 3.6, "unit": "kg"}
